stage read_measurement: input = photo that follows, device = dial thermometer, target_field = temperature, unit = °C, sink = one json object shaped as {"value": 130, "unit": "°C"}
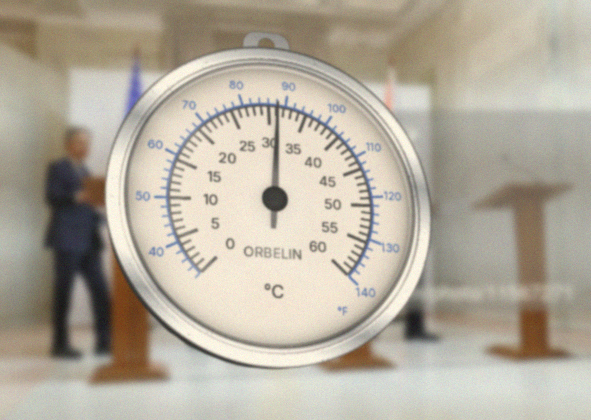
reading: {"value": 31, "unit": "°C"}
